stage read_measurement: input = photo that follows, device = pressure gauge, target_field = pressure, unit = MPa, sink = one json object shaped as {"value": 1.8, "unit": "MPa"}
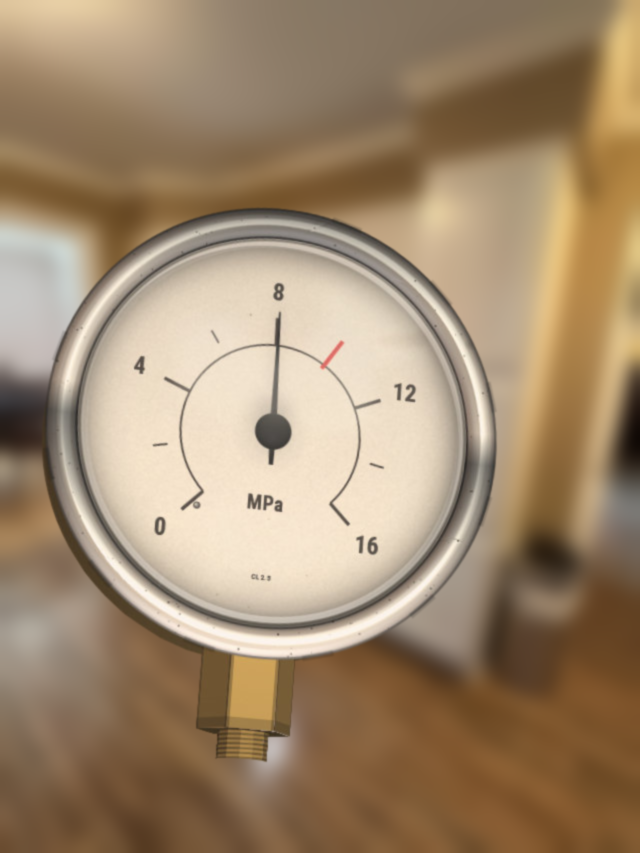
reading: {"value": 8, "unit": "MPa"}
